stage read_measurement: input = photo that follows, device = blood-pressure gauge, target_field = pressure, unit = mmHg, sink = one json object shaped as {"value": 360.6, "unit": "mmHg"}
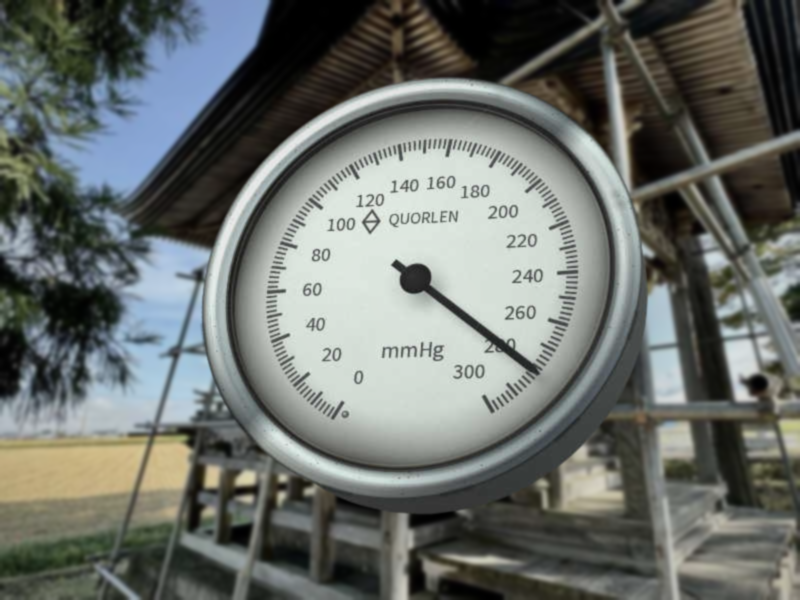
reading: {"value": 280, "unit": "mmHg"}
